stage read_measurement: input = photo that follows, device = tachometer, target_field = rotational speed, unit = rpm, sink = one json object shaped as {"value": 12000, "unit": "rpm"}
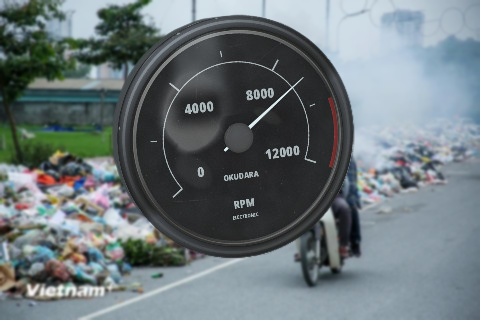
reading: {"value": 9000, "unit": "rpm"}
